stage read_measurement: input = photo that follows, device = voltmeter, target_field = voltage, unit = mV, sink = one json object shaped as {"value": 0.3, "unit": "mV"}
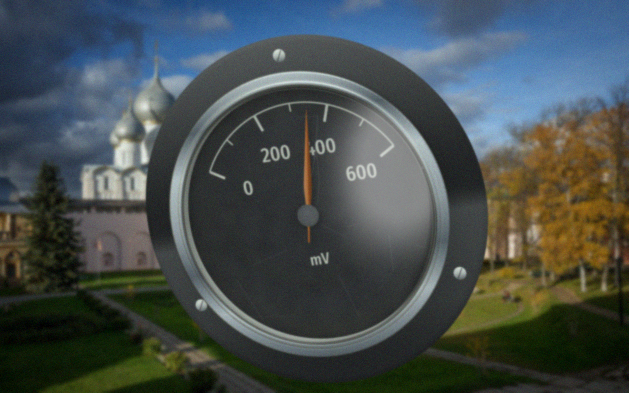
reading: {"value": 350, "unit": "mV"}
